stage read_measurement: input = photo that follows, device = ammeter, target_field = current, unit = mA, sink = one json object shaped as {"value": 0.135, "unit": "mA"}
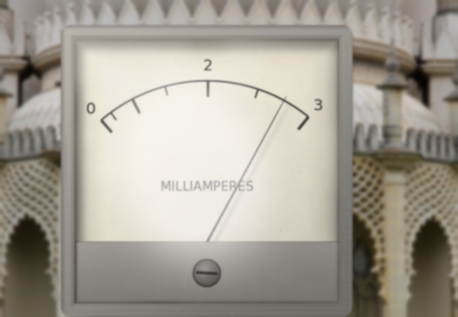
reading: {"value": 2.75, "unit": "mA"}
